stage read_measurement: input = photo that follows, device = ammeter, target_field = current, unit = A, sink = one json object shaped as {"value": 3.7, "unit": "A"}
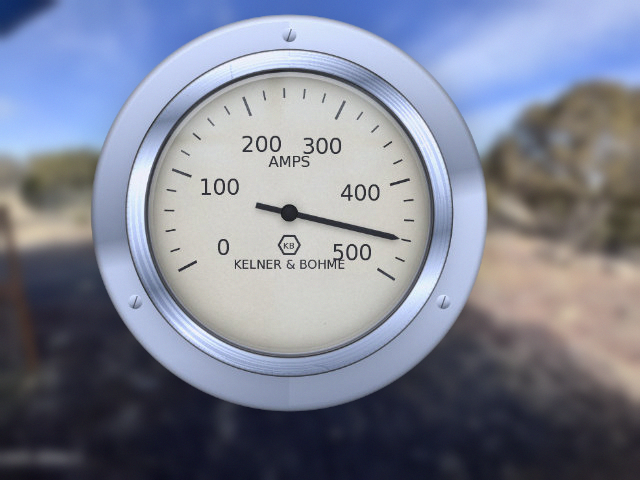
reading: {"value": 460, "unit": "A"}
